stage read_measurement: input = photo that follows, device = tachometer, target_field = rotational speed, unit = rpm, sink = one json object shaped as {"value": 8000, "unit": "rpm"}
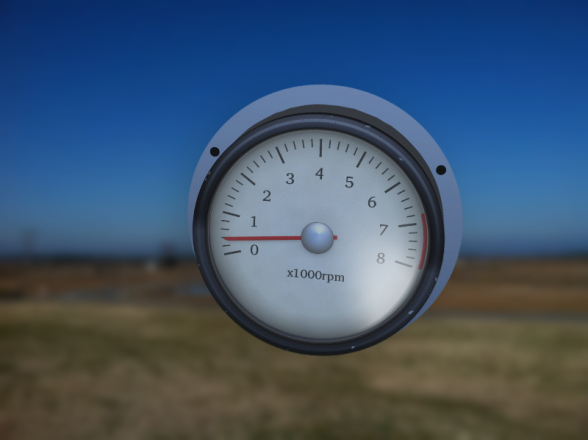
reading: {"value": 400, "unit": "rpm"}
